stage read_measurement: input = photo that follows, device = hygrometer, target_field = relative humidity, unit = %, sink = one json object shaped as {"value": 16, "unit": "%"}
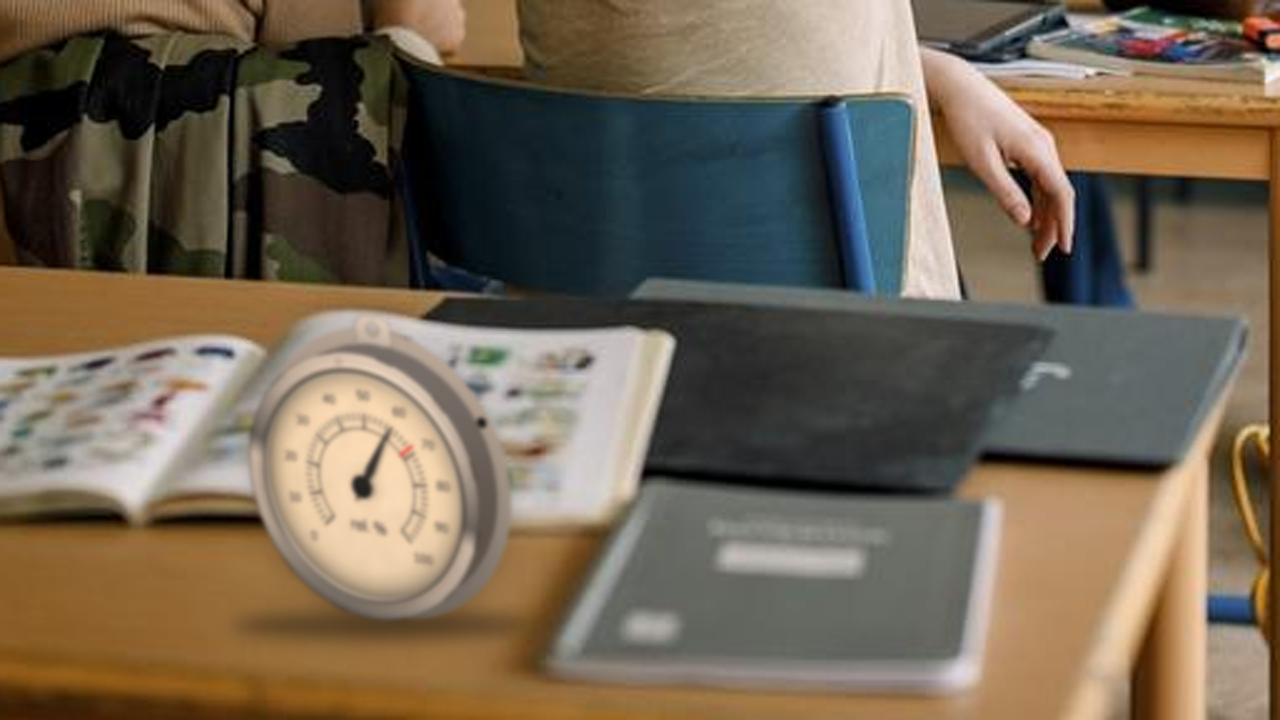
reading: {"value": 60, "unit": "%"}
